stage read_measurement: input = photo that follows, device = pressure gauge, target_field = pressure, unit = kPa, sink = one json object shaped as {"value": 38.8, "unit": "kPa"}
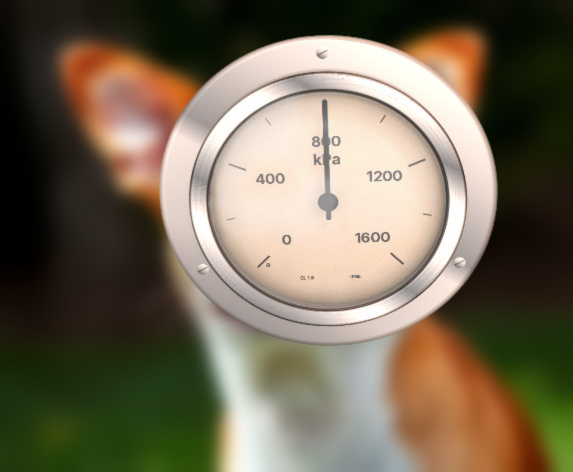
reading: {"value": 800, "unit": "kPa"}
